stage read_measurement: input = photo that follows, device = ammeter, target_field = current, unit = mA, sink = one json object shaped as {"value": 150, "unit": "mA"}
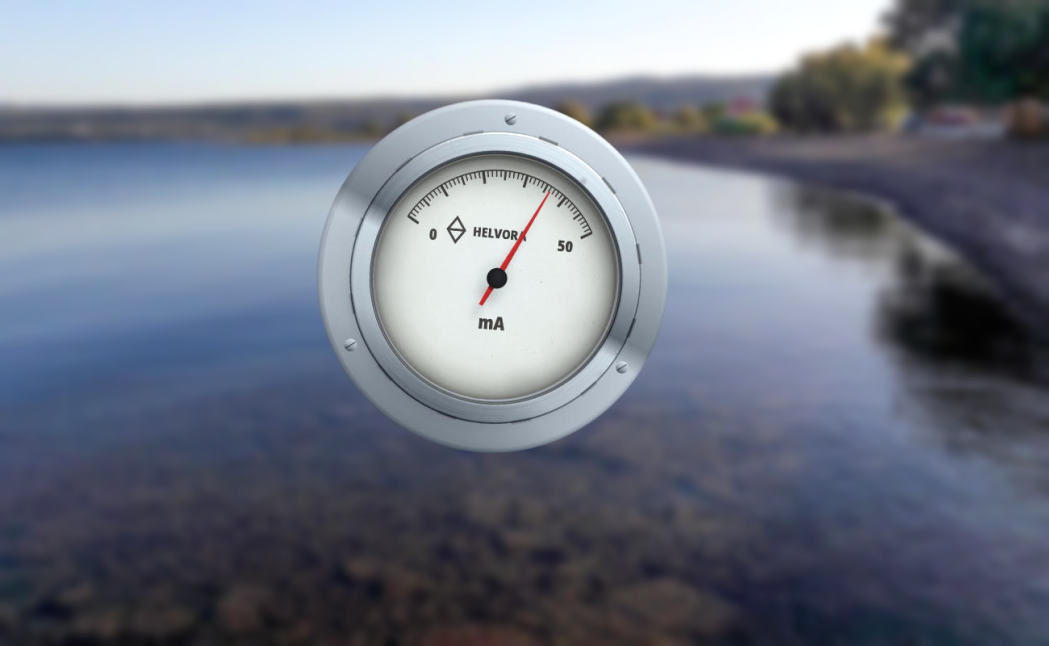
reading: {"value": 36, "unit": "mA"}
